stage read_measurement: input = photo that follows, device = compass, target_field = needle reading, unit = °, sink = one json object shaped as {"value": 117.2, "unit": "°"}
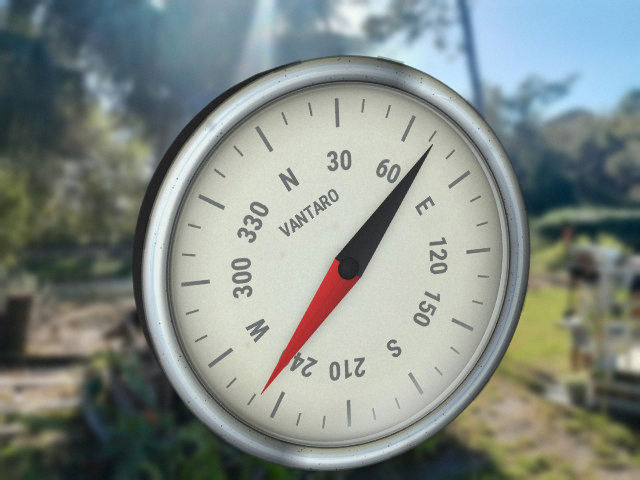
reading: {"value": 250, "unit": "°"}
